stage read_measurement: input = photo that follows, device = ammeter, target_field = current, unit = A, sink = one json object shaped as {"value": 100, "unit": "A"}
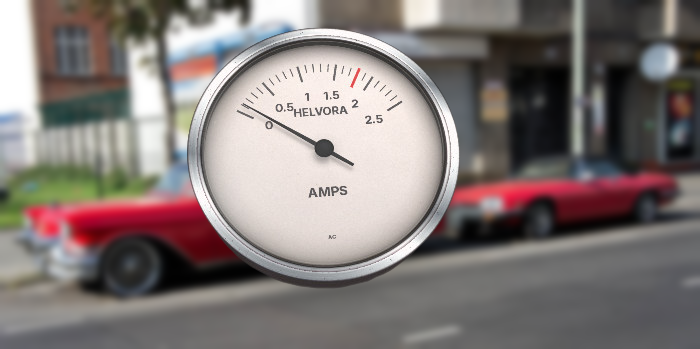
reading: {"value": 0.1, "unit": "A"}
